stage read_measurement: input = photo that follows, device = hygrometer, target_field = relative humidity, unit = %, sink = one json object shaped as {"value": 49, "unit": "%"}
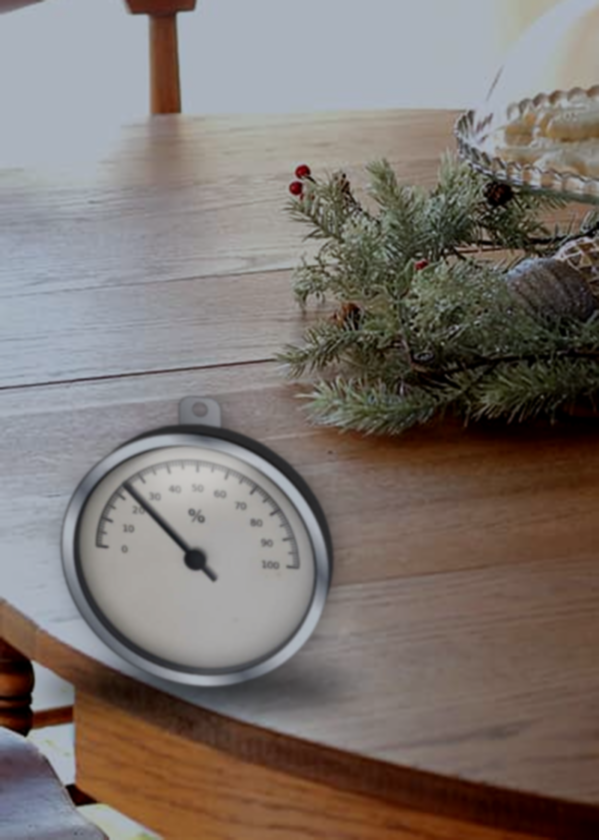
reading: {"value": 25, "unit": "%"}
